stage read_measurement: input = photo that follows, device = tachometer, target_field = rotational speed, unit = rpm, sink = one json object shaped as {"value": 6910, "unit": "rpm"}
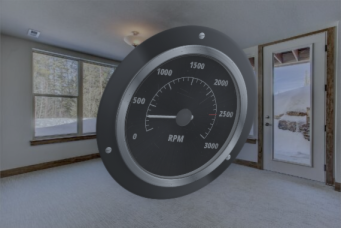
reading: {"value": 300, "unit": "rpm"}
